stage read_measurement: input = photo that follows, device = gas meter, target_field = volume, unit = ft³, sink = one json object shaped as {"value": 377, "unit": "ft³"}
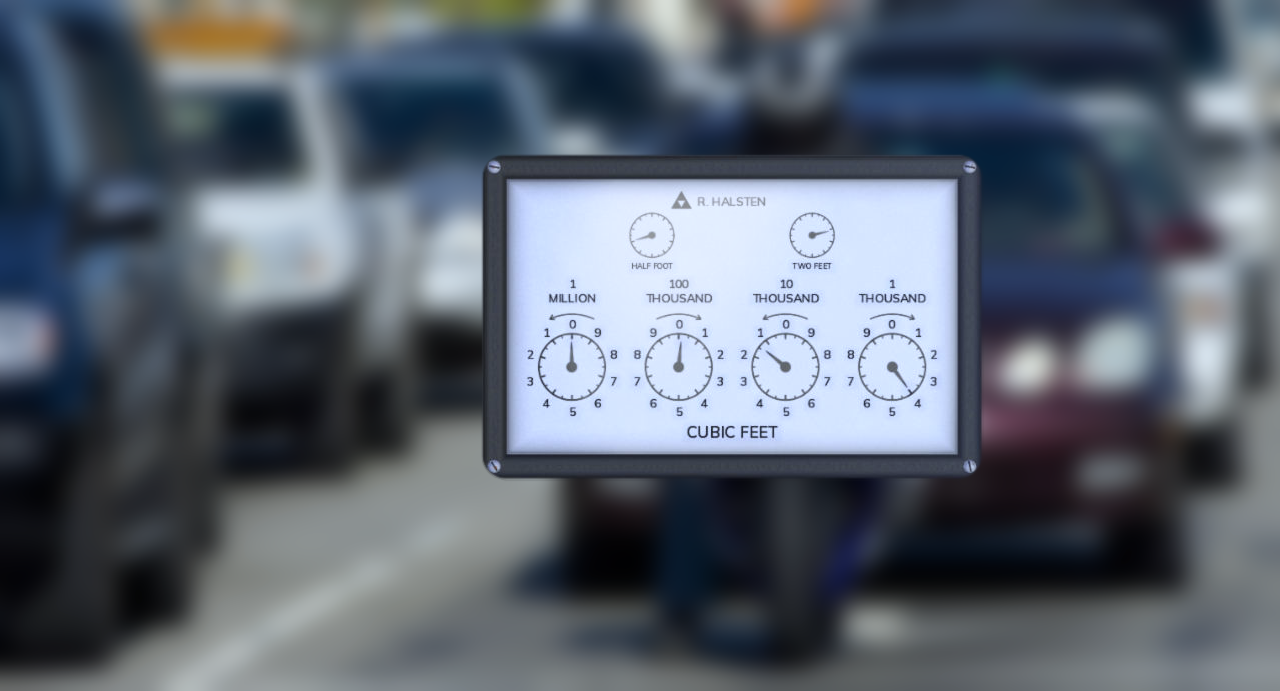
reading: {"value": 1400, "unit": "ft³"}
